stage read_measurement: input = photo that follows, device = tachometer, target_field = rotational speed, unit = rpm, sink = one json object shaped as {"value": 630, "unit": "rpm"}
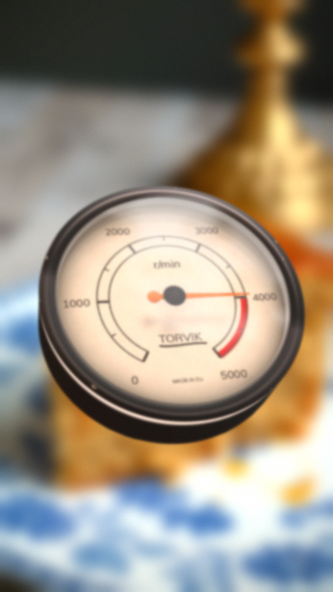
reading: {"value": 4000, "unit": "rpm"}
